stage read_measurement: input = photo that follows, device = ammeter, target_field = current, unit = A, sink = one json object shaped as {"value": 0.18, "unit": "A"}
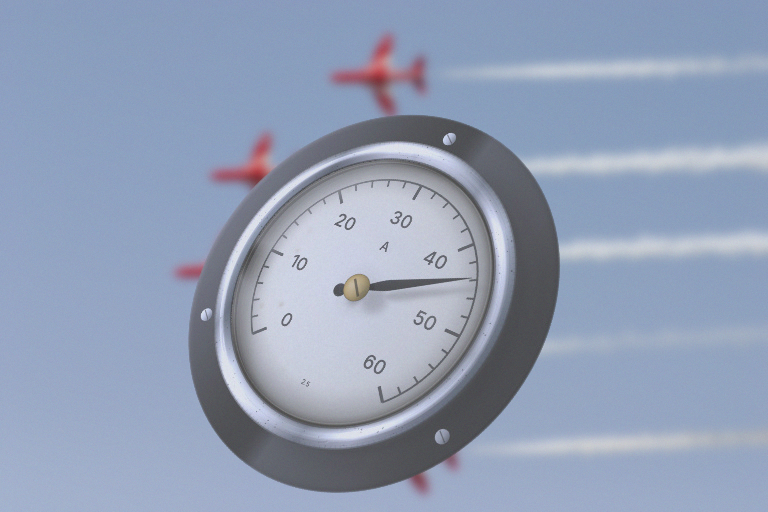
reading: {"value": 44, "unit": "A"}
